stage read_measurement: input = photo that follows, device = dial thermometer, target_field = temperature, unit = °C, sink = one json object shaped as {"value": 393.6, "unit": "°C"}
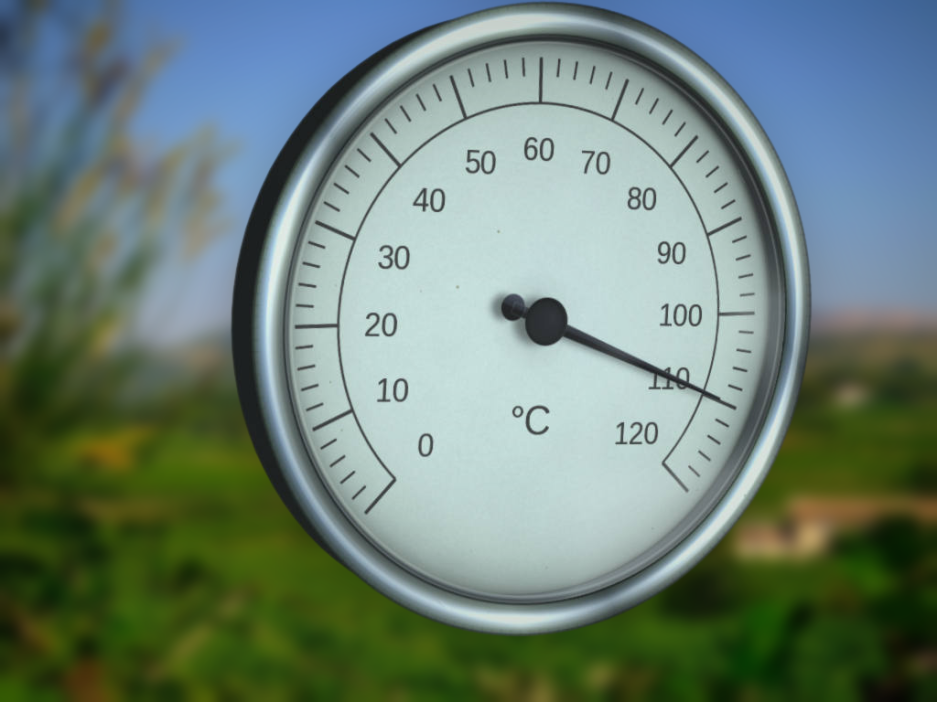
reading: {"value": 110, "unit": "°C"}
